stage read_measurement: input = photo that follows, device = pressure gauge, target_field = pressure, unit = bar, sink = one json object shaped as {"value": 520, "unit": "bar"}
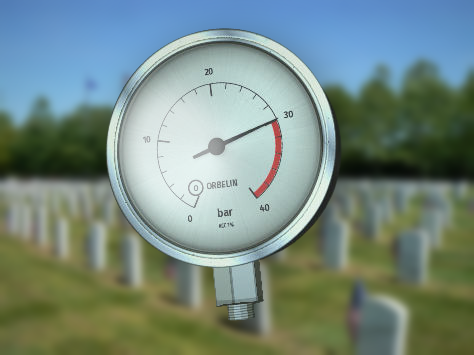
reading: {"value": 30, "unit": "bar"}
